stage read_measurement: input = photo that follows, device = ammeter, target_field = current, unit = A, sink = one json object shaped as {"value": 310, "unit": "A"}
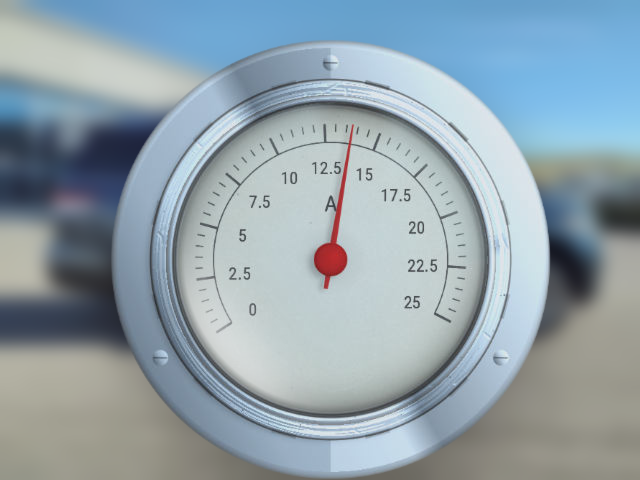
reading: {"value": 13.75, "unit": "A"}
